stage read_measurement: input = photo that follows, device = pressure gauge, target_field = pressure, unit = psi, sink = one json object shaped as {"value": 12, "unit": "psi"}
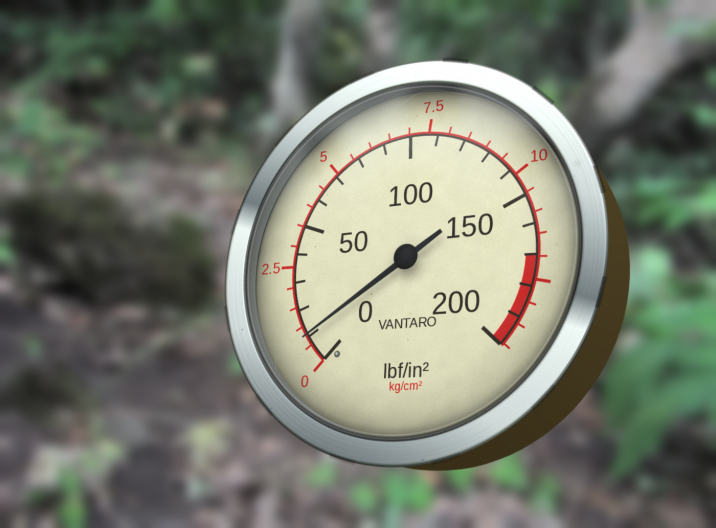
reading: {"value": 10, "unit": "psi"}
